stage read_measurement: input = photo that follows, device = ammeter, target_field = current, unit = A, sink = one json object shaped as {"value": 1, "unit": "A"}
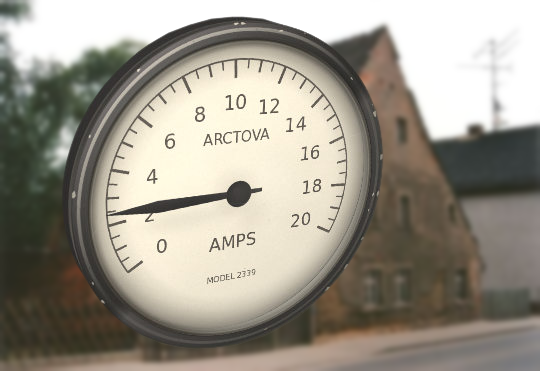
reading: {"value": 2.5, "unit": "A"}
